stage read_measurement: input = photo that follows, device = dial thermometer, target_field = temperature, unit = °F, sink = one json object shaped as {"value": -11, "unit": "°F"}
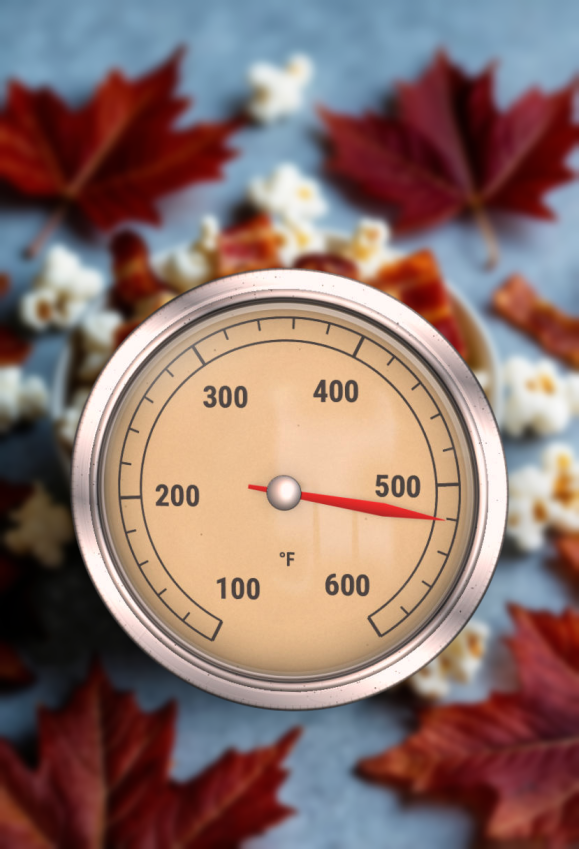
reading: {"value": 520, "unit": "°F"}
